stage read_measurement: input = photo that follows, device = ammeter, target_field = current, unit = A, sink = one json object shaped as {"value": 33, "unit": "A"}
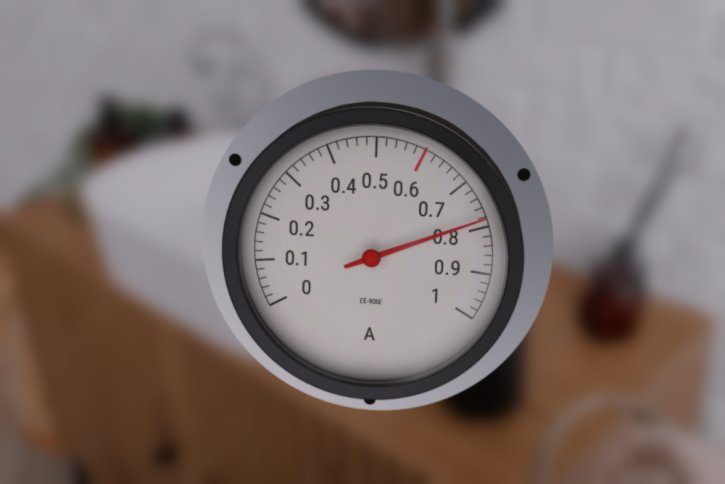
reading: {"value": 0.78, "unit": "A"}
